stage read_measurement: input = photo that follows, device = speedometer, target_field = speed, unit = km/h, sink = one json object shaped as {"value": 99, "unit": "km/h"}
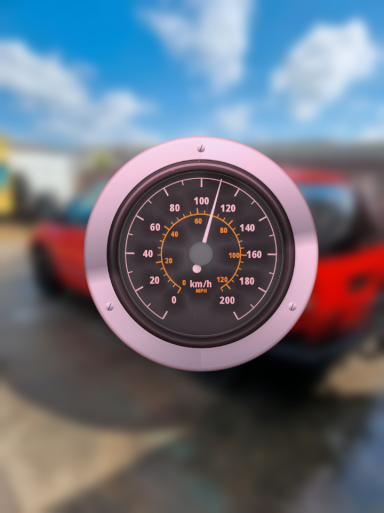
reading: {"value": 110, "unit": "km/h"}
